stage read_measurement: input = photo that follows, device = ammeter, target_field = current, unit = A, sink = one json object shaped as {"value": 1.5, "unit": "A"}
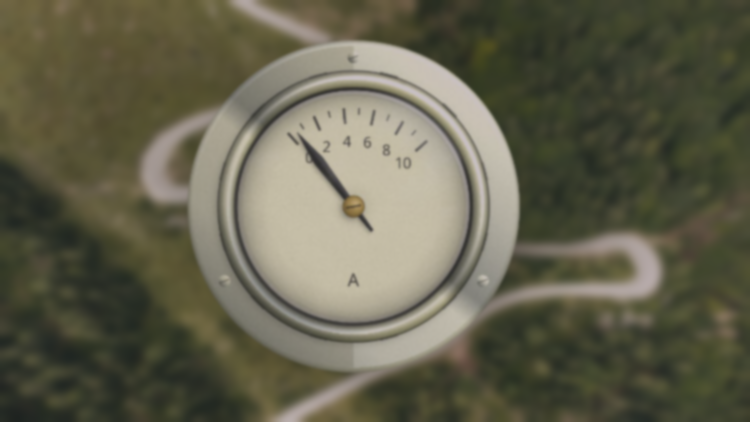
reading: {"value": 0.5, "unit": "A"}
